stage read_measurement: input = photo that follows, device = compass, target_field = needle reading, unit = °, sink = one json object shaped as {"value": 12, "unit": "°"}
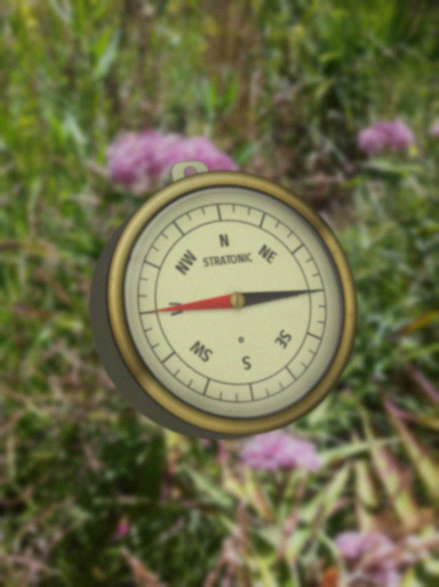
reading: {"value": 270, "unit": "°"}
